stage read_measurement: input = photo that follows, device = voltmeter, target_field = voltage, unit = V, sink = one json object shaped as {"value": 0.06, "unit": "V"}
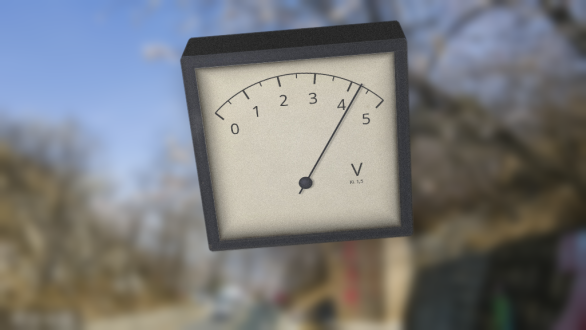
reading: {"value": 4.25, "unit": "V"}
